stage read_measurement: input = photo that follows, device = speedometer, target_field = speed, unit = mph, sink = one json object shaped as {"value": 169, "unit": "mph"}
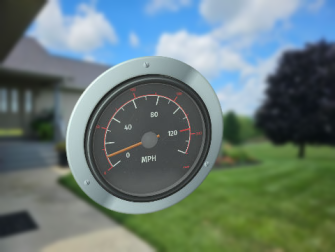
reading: {"value": 10, "unit": "mph"}
